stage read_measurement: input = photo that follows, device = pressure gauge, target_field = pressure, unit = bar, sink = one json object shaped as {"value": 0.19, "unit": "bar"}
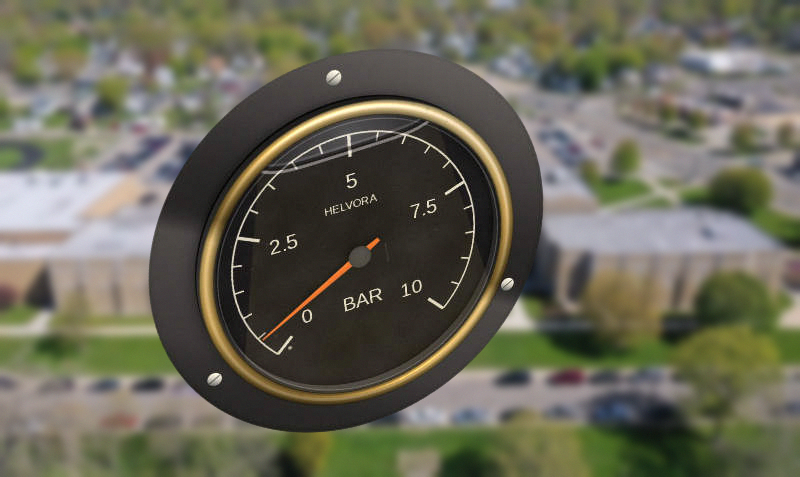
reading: {"value": 0.5, "unit": "bar"}
